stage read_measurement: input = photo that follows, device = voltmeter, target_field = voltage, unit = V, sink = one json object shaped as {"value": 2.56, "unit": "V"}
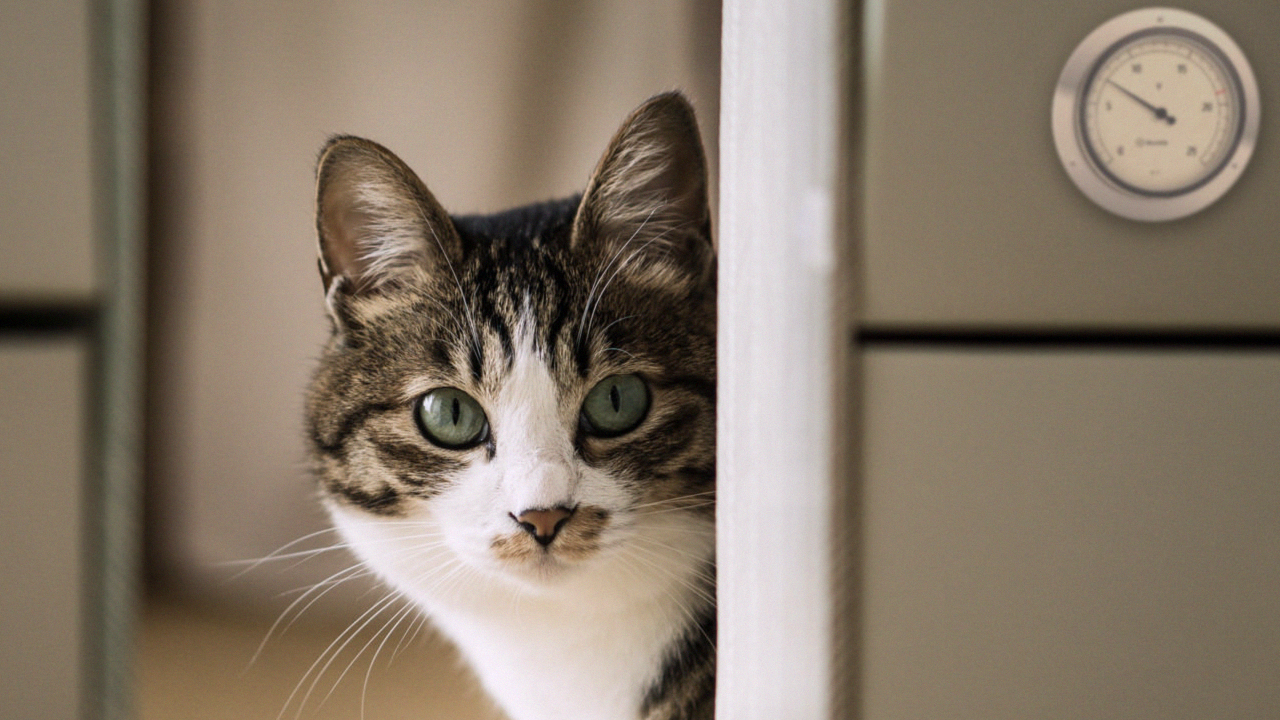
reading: {"value": 7, "unit": "V"}
